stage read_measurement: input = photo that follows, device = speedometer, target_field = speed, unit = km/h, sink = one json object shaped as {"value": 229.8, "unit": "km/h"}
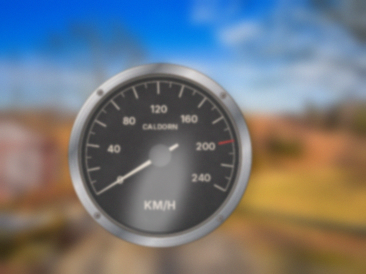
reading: {"value": 0, "unit": "km/h"}
